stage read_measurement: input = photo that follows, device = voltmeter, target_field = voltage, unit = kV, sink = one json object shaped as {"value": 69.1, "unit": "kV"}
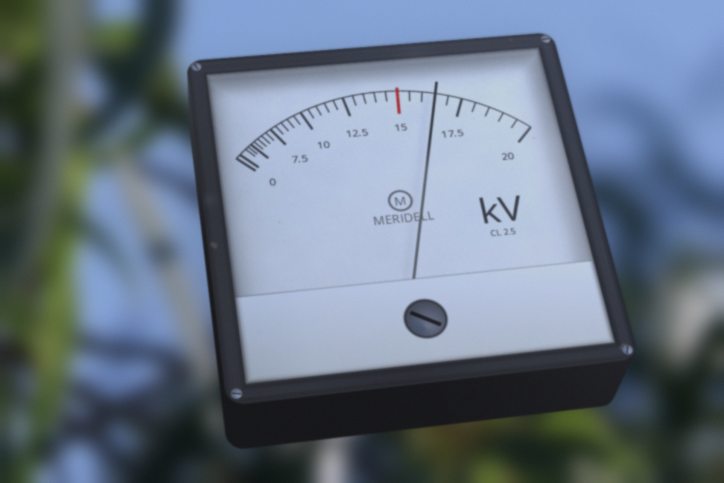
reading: {"value": 16.5, "unit": "kV"}
